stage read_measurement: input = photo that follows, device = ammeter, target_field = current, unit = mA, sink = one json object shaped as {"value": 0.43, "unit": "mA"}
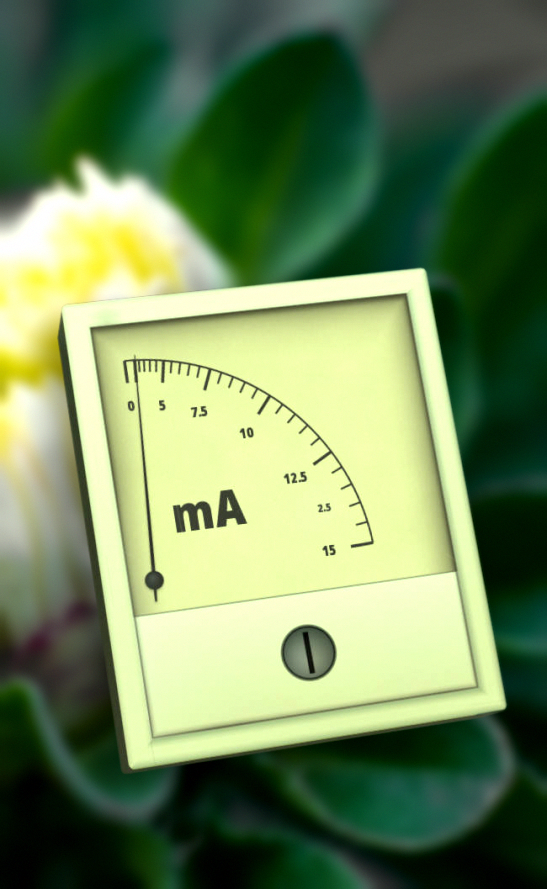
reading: {"value": 2.5, "unit": "mA"}
